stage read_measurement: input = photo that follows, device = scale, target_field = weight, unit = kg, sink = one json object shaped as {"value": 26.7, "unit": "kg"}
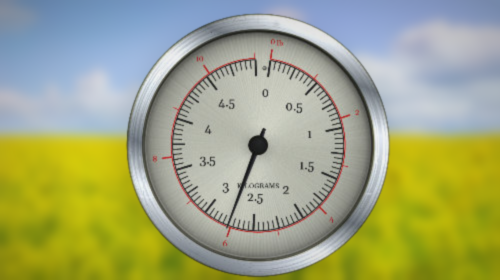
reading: {"value": 2.75, "unit": "kg"}
